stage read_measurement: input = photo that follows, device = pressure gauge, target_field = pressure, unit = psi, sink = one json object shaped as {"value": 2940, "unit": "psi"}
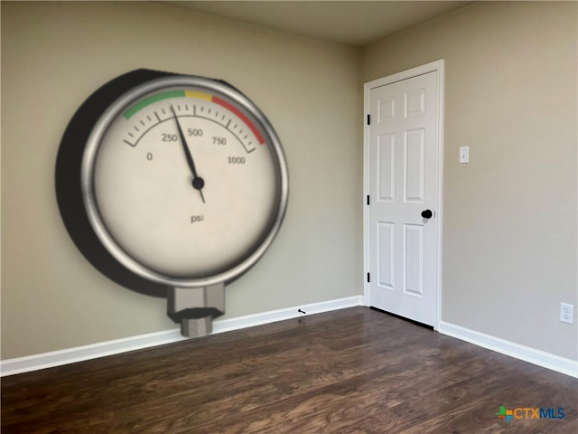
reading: {"value": 350, "unit": "psi"}
